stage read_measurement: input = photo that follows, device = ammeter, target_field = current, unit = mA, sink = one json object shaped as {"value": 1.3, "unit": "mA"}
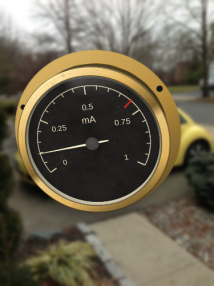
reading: {"value": 0.1, "unit": "mA"}
